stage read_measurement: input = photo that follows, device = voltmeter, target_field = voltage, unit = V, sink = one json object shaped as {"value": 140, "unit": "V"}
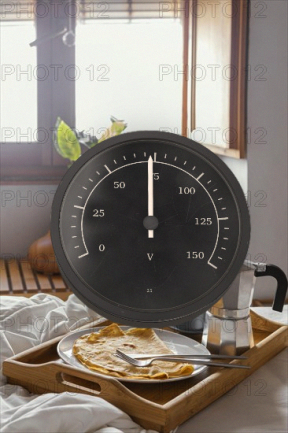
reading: {"value": 72.5, "unit": "V"}
